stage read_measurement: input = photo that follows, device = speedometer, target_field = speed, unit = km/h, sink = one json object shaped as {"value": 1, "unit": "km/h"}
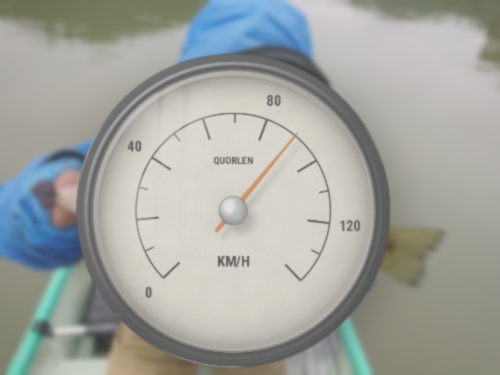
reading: {"value": 90, "unit": "km/h"}
